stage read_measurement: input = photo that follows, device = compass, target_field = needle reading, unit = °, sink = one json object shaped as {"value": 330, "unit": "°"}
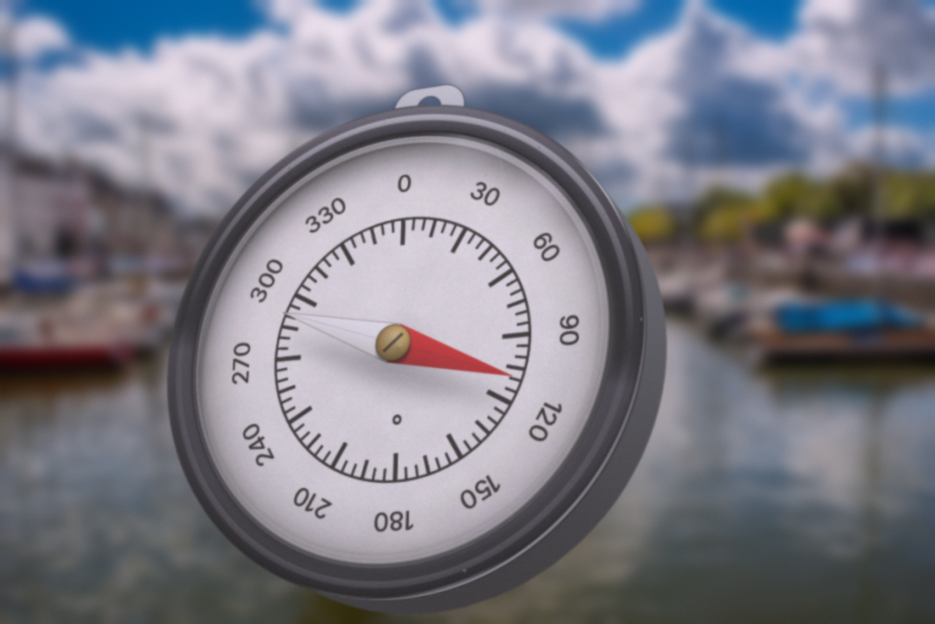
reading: {"value": 110, "unit": "°"}
